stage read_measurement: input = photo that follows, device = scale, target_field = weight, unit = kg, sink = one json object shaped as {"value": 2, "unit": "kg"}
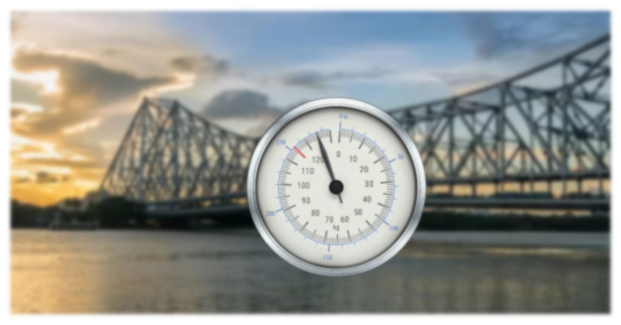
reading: {"value": 125, "unit": "kg"}
